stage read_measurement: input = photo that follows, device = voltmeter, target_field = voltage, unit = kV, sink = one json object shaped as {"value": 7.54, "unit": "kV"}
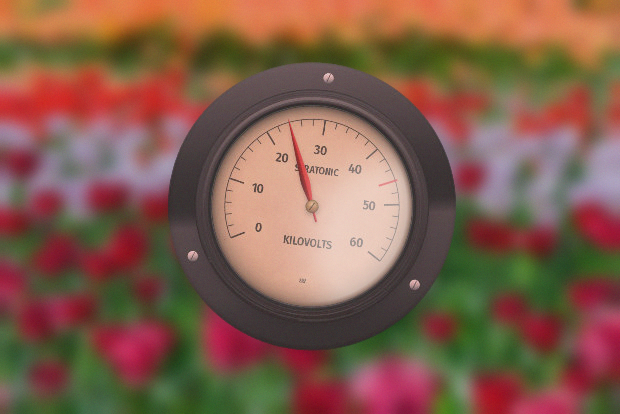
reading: {"value": 24, "unit": "kV"}
